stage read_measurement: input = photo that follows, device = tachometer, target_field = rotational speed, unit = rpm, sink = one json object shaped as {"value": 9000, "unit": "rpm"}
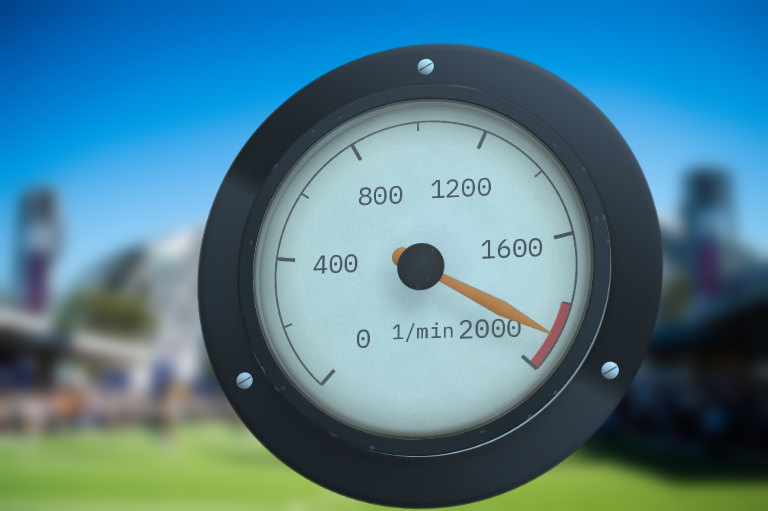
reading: {"value": 1900, "unit": "rpm"}
